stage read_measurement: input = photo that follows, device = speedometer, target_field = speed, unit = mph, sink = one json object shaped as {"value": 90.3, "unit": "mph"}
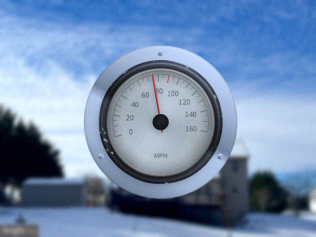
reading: {"value": 75, "unit": "mph"}
